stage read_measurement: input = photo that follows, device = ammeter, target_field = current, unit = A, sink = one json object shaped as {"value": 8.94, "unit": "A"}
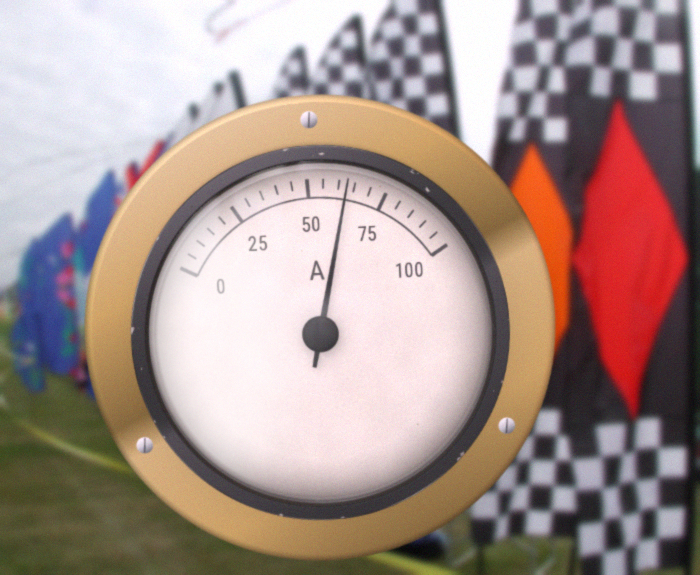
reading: {"value": 62.5, "unit": "A"}
